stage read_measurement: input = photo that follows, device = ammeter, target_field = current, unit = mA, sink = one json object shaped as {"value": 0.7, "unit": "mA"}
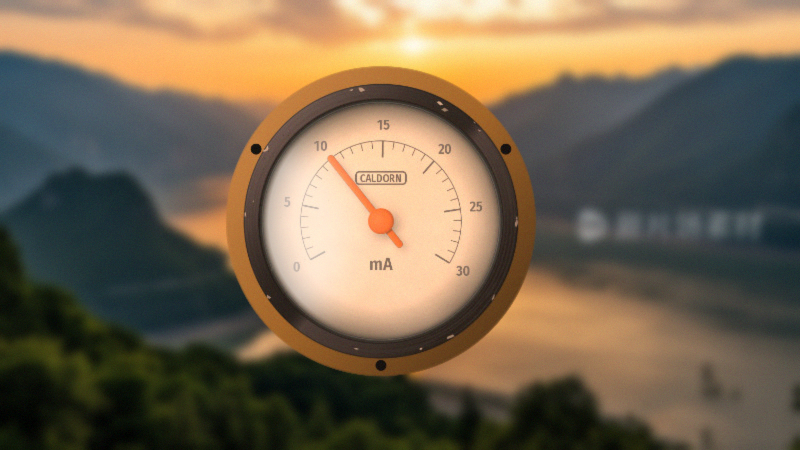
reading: {"value": 10, "unit": "mA"}
